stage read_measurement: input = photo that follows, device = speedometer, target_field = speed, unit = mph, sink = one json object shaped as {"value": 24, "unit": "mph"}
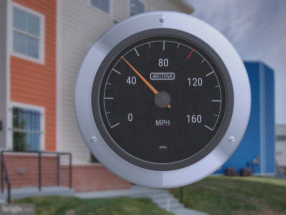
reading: {"value": 50, "unit": "mph"}
